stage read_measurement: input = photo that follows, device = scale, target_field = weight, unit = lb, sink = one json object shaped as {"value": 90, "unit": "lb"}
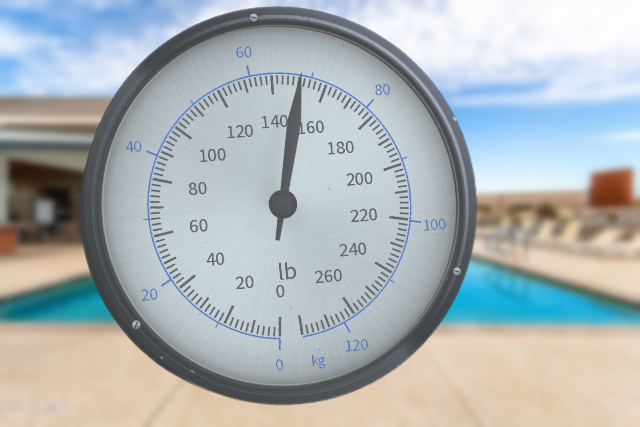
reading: {"value": 150, "unit": "lb"}
